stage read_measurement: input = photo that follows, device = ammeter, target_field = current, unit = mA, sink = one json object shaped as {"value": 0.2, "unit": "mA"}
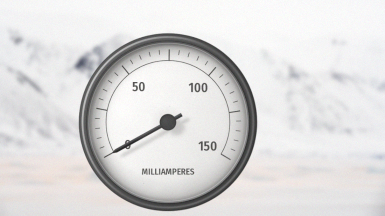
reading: {"value": 0, "unit": "mA"}
